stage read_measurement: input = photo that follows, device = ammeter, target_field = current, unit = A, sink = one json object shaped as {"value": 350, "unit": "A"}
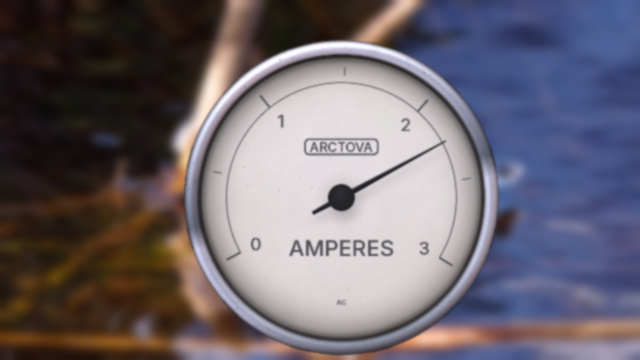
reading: {"value": 2.25, "unit": "A"}
